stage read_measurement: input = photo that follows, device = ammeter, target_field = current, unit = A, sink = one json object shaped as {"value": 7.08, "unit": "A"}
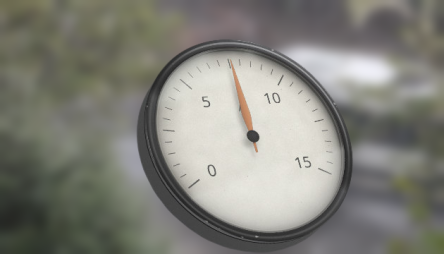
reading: {"value": 7.5, "unit": "A"}
